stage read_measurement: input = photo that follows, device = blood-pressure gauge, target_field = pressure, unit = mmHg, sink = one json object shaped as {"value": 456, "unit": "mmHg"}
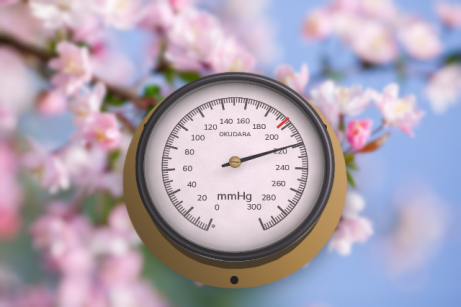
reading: {"value": 220, "unit": "mmHg"}
